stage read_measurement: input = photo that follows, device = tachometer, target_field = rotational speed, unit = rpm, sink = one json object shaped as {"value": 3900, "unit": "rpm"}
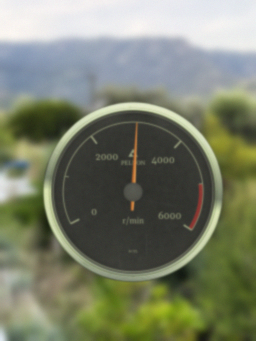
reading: {"value": 3000, "unit": "rpm"}
